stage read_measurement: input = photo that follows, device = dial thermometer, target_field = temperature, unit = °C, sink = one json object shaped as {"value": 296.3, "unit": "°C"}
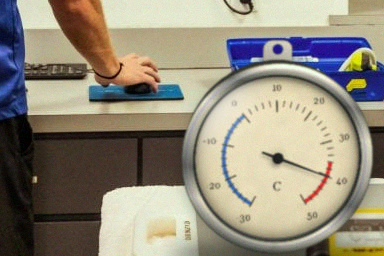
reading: {"value": 40, "unit": "°C"}
